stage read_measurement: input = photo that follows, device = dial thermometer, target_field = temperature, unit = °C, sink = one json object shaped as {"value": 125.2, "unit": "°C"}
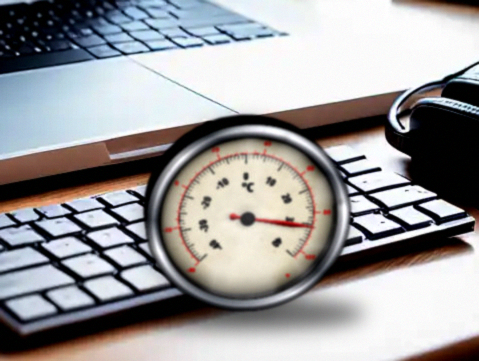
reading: {"value": 30, "unit": "°C"}
